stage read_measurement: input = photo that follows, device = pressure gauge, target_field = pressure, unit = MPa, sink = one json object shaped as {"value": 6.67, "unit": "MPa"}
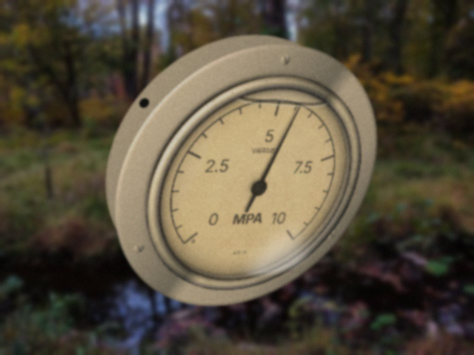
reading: {"value": 5.5, "unit": "MPa"}
